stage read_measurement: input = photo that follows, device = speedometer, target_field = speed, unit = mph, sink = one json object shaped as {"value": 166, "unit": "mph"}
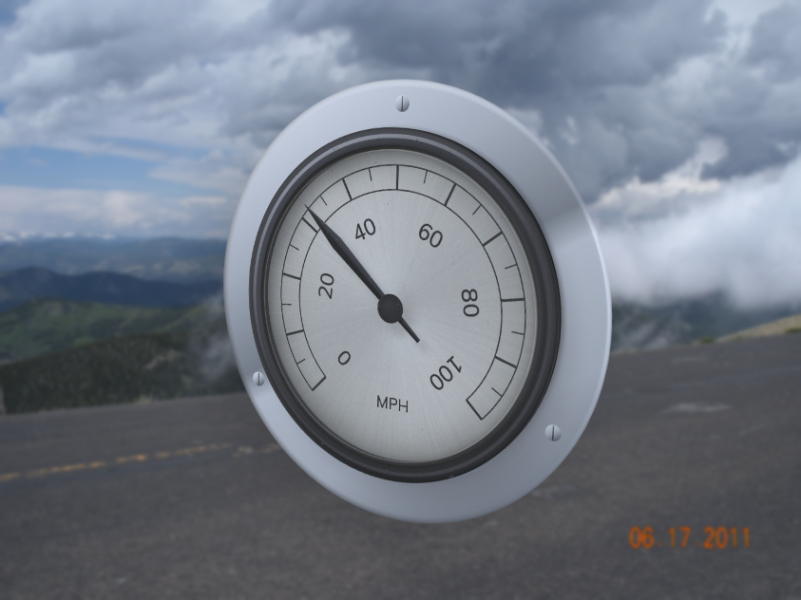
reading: {"value": 32.5, "unit": "mph"}
